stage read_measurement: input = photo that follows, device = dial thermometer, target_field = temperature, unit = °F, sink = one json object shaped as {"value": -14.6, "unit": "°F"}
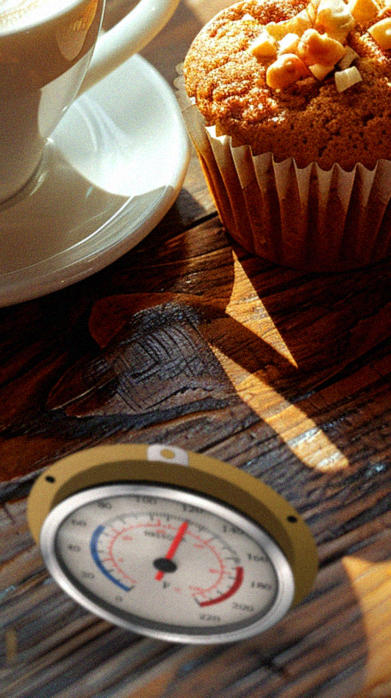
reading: {"value": 120, "unit": "°F"}
